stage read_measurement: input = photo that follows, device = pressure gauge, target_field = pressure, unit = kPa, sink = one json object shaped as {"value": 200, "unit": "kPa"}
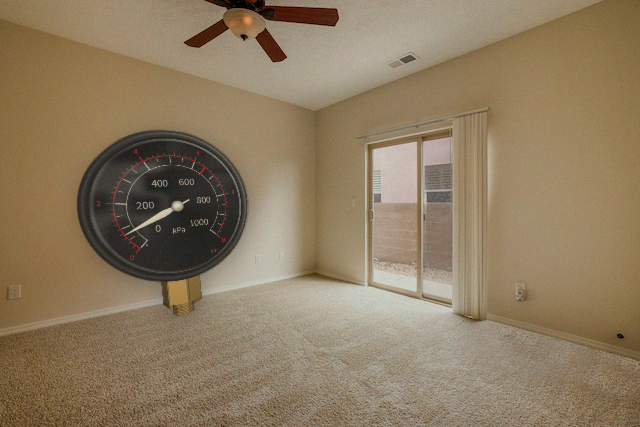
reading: {"value": 75, "unit": "kPa"}
